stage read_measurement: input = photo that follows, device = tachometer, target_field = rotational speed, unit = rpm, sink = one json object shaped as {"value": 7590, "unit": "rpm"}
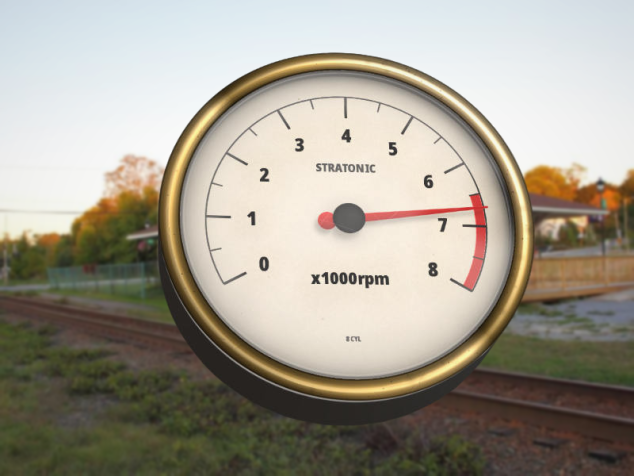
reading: {"value": 6750, "unit": "rpm"}
